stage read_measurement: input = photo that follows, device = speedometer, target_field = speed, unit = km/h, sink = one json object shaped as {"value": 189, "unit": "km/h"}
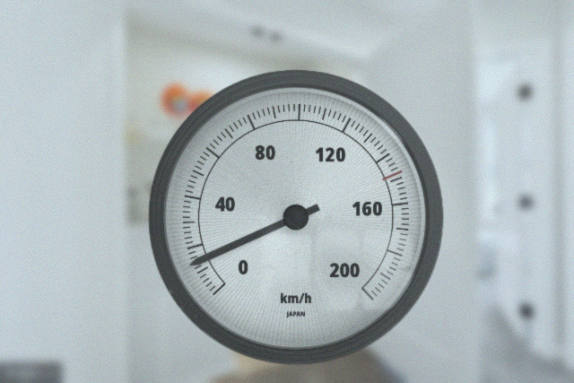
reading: {"value": 14, "unit": "km/h"}
